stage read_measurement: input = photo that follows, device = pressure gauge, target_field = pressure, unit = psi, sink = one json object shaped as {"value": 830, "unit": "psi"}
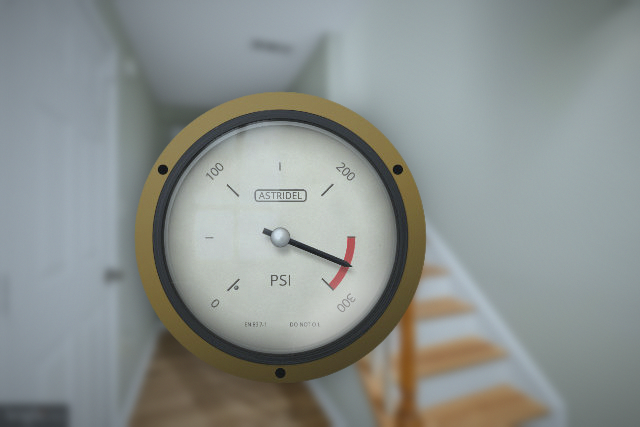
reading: {"value": 275, "unit": "psi"}
